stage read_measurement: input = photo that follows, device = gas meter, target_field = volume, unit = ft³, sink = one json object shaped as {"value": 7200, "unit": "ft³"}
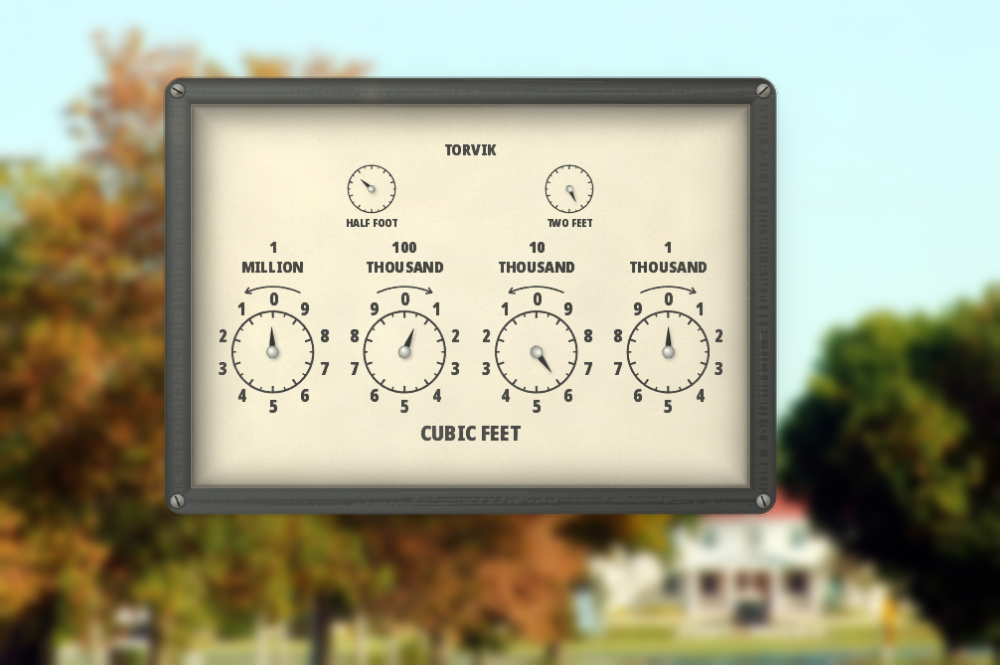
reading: {"value": 6000, "unit": "ft³"}
